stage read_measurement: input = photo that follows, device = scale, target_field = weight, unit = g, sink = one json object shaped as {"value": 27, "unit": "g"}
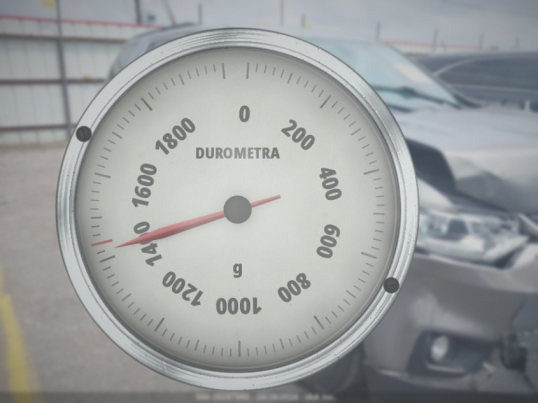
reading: {"value": 1420, "unit": "g"}
